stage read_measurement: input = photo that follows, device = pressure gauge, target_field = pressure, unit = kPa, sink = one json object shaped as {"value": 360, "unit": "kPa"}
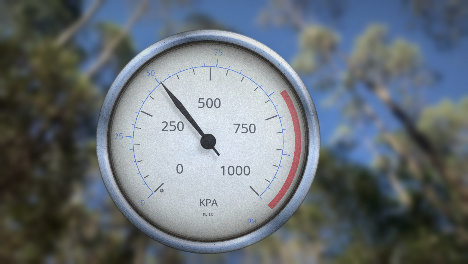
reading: {"value": 350, "unit": "kPa"}
